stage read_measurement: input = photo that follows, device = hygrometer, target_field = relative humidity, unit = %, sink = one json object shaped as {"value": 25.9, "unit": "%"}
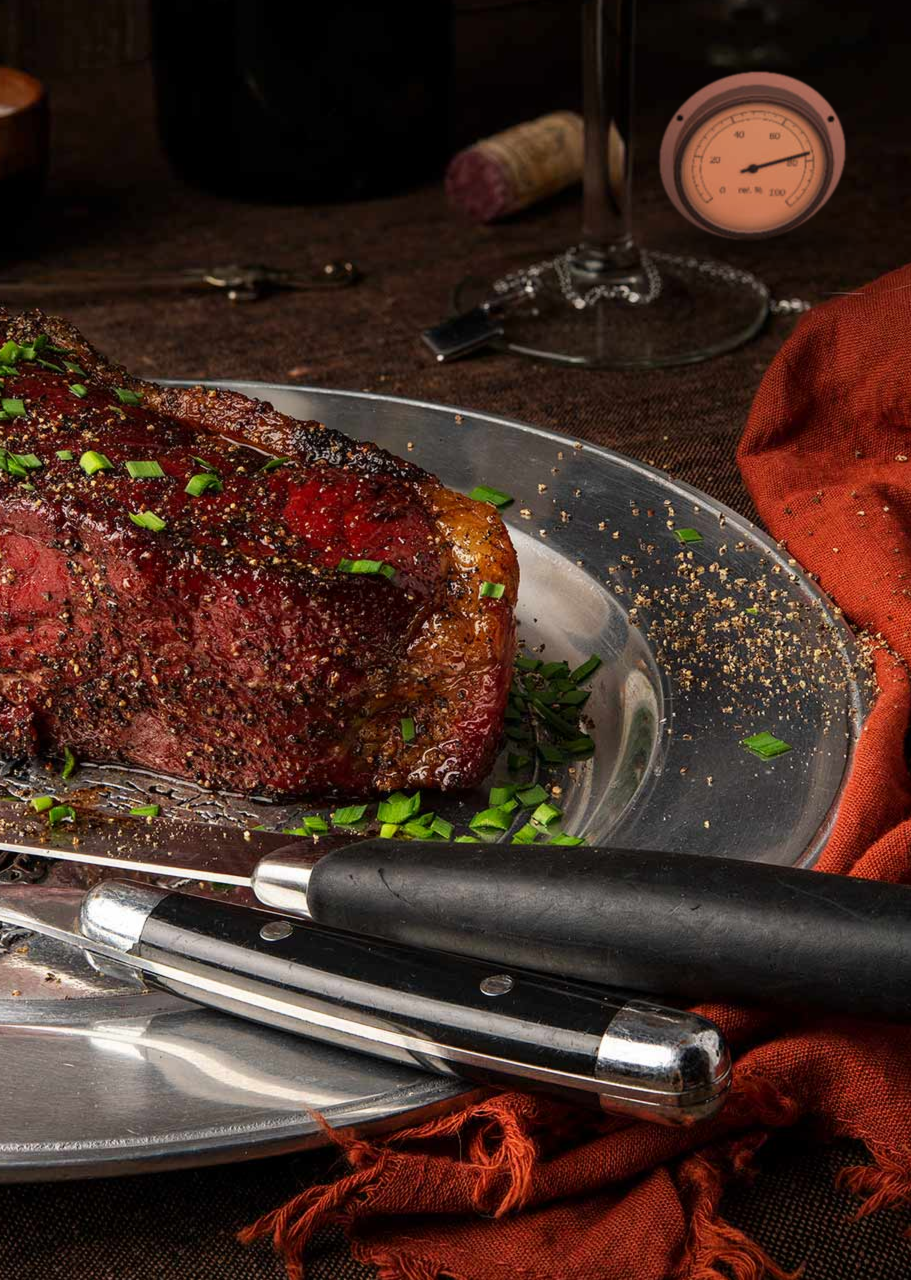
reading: {"value": 76, "unit": "%"}
